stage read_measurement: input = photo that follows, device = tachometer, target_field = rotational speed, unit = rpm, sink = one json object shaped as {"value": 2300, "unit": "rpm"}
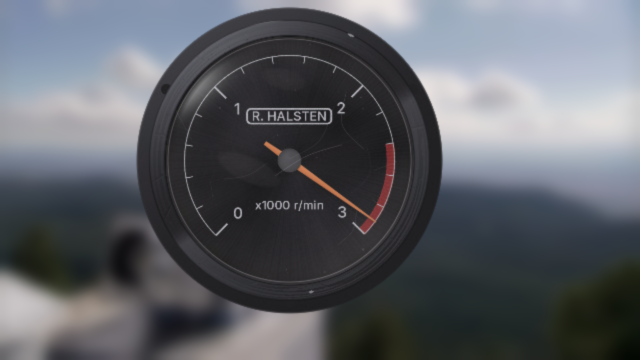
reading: {"value": 2900, "unit": "rpm"}
